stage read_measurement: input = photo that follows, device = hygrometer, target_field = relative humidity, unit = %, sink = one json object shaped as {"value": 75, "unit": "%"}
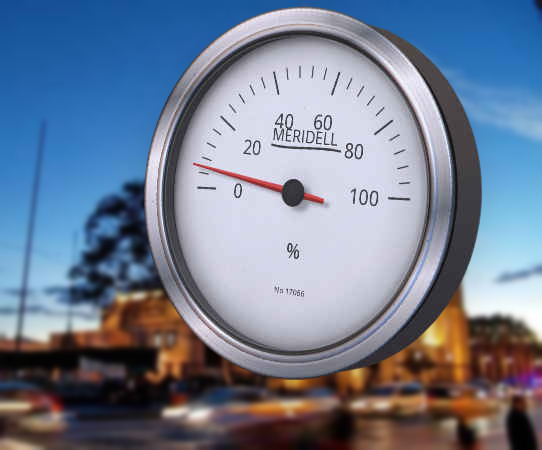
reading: {"value": 6, "unit": "%"}
